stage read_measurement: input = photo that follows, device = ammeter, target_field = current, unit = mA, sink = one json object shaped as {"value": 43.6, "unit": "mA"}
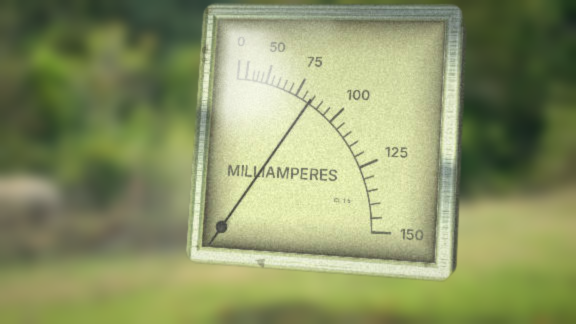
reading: {"value": 85, "unit": "mA"}
